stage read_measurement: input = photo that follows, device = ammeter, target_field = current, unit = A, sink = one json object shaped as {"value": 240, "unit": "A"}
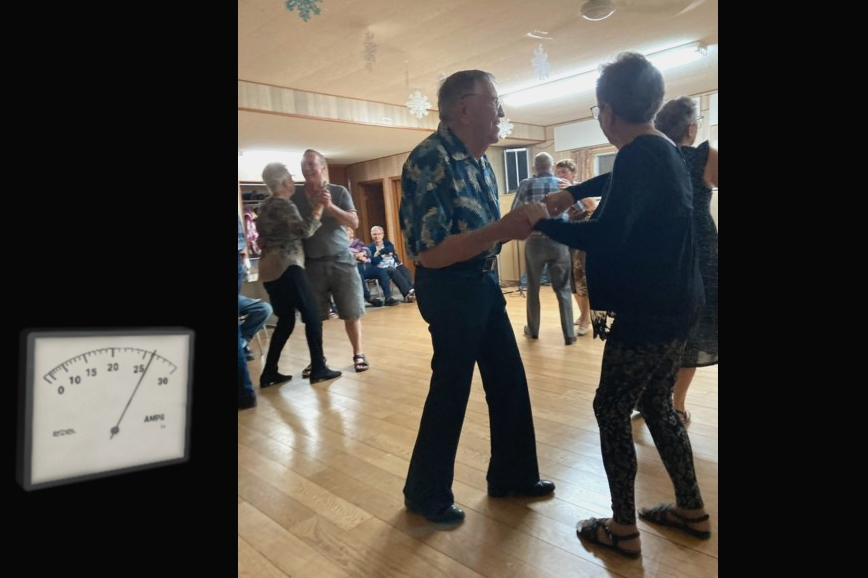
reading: {"value": 26, "unit": "A"}
